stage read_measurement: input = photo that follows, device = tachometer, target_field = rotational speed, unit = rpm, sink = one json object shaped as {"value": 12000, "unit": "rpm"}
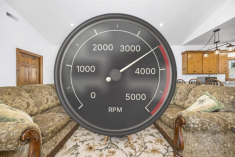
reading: {"value": 3500, "unit": "rpm"}
